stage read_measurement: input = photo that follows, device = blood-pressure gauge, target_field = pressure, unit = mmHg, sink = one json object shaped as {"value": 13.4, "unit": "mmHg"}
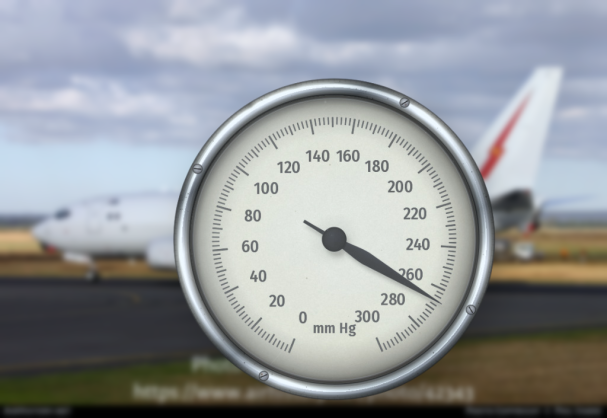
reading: {"value": 266, "unit": "mmHg"}
